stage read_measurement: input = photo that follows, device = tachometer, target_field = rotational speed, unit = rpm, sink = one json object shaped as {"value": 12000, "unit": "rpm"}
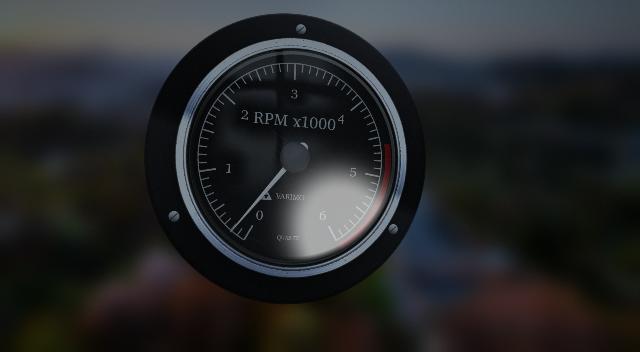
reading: {"value": 200, "unit": "rpm"}
